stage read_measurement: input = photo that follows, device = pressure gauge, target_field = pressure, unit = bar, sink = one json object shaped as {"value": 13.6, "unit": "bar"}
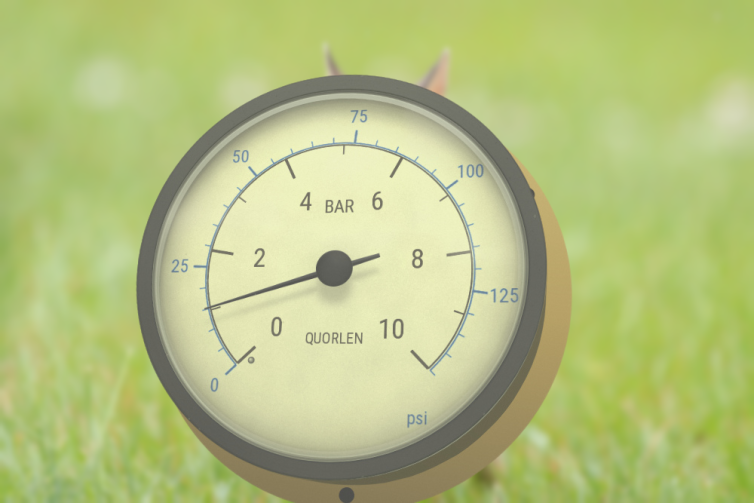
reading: {"value": 1, "unit": "bar"}
